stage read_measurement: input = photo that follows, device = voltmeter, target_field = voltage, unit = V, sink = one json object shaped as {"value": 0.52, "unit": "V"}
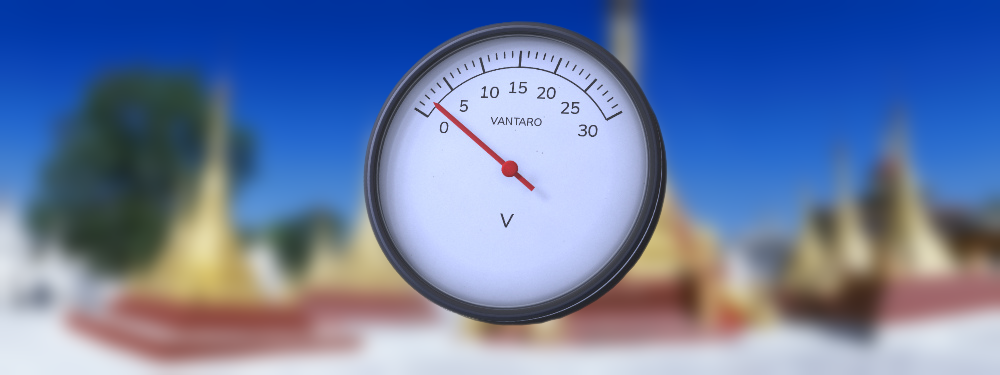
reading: {"value": 2, "unit": "V"}
